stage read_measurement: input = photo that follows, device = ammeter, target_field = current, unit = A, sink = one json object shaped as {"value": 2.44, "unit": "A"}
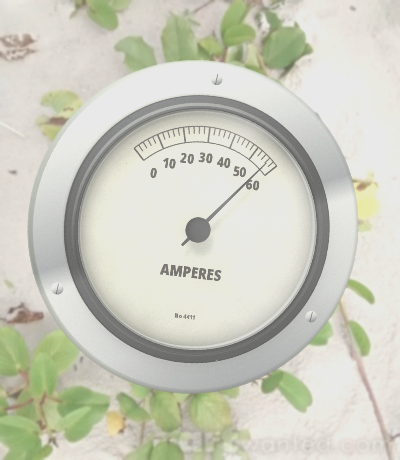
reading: {"value": 56, "unit": "A"}
